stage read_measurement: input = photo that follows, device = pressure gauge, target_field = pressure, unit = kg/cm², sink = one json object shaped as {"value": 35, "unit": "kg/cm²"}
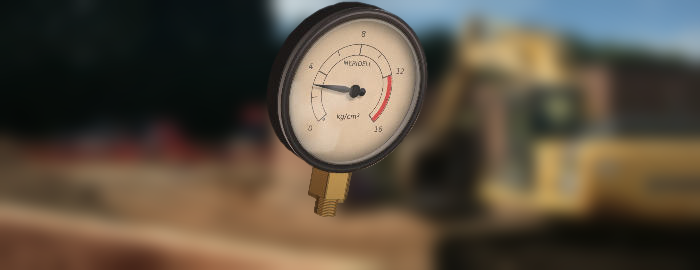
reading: {"value": 3, "unit": "kg/cm²"}
